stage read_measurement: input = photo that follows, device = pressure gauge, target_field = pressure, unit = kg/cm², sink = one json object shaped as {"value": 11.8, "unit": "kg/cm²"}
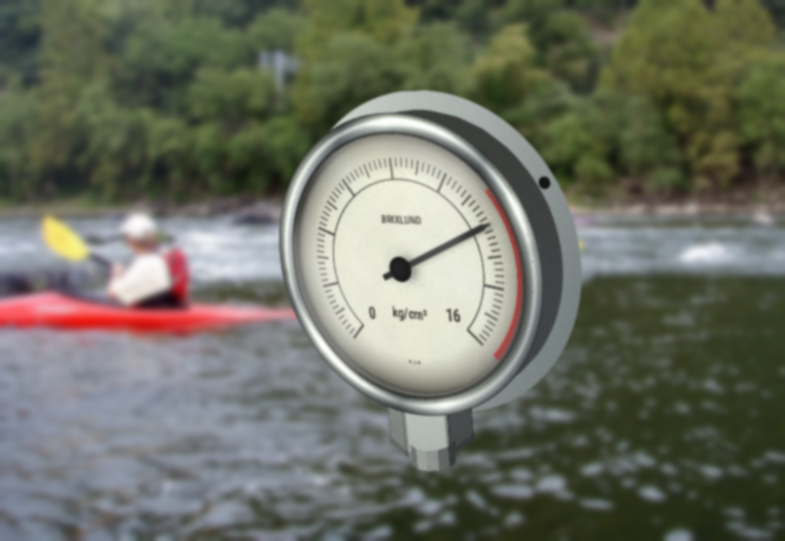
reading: {"value": 12, "unit": "kg/cm²"}
